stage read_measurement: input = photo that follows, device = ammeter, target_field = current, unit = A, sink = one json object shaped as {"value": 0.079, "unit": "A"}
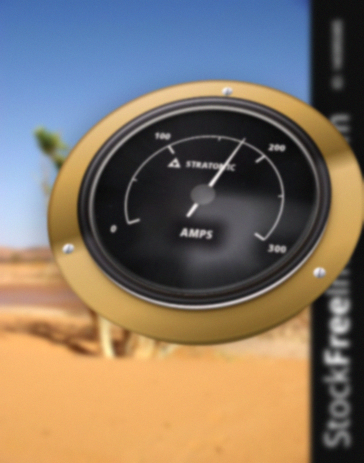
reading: {"value": 175, "unit": "A"}
